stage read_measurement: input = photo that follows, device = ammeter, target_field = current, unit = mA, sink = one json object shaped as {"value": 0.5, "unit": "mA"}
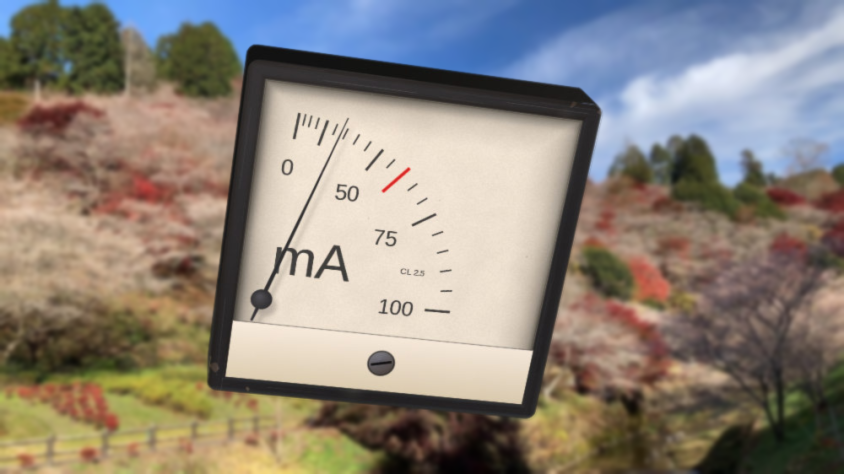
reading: {"value": 32.5, "unit": "mA"}
